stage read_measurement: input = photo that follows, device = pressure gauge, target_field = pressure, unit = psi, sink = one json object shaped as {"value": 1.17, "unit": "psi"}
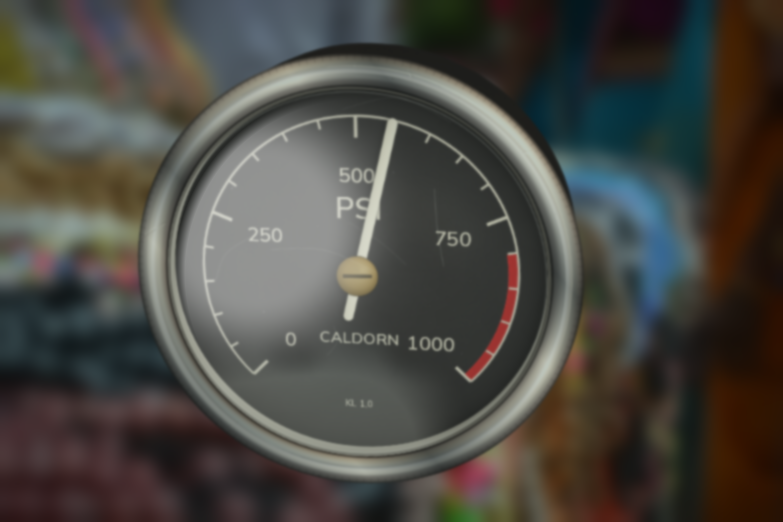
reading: {"value": 550, "unit": "psi"}
